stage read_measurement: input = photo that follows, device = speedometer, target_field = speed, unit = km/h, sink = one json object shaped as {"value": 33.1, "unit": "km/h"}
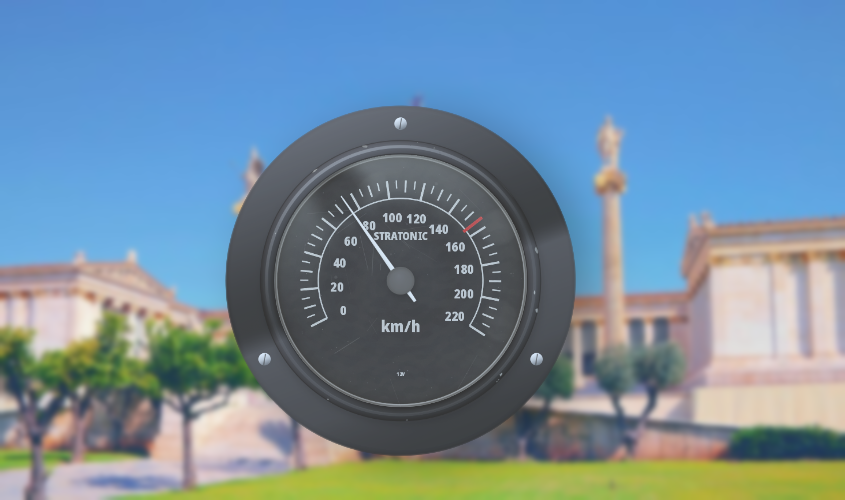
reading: {"value": 75, "unit": "km/h"}
